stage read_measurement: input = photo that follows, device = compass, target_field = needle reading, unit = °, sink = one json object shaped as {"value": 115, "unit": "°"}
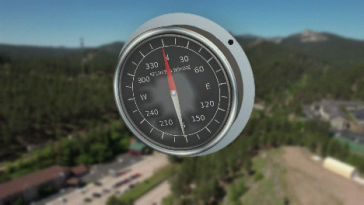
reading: {"value": 0, "unit": "°"}
